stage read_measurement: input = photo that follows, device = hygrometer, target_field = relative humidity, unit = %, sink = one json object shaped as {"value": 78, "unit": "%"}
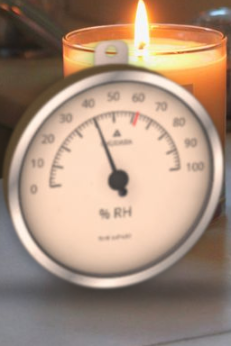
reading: {"value": 40, "unit": "%"}
